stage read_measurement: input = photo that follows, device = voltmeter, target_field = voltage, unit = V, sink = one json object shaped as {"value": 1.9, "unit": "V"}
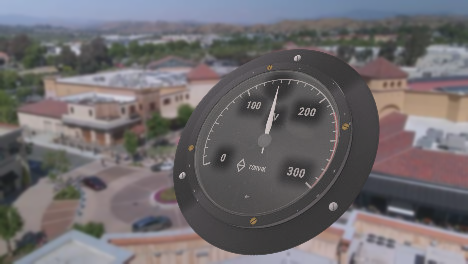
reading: {"value": 140, "unit": "V"}
